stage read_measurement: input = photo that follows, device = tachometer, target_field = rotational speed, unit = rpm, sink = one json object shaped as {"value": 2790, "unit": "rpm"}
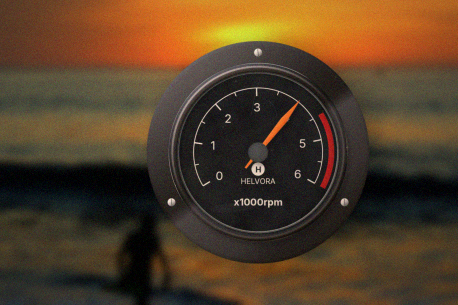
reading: {"value": 4000, "unit": "rpm"}
